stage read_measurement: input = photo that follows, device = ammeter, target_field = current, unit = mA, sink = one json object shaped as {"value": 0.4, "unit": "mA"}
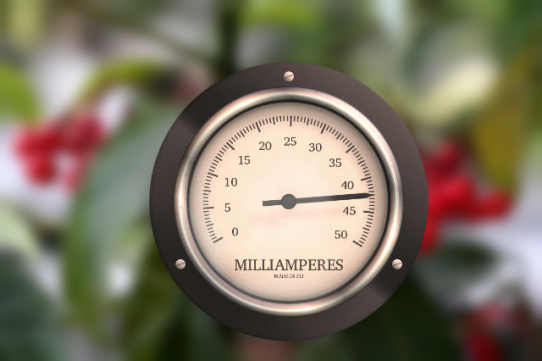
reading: {"value": 42.5, "unit": "mA"}
